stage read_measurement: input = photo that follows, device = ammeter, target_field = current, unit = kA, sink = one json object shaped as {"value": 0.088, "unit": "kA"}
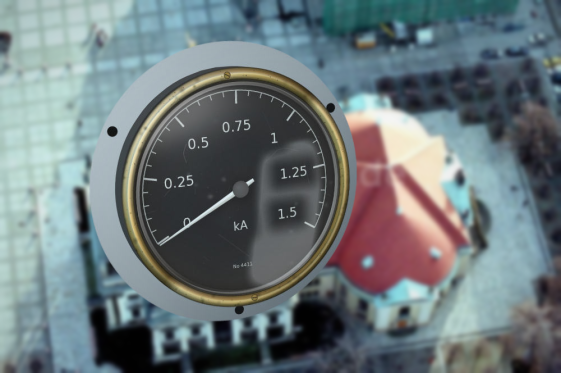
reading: {"value": 0, "unit": "kA"}
